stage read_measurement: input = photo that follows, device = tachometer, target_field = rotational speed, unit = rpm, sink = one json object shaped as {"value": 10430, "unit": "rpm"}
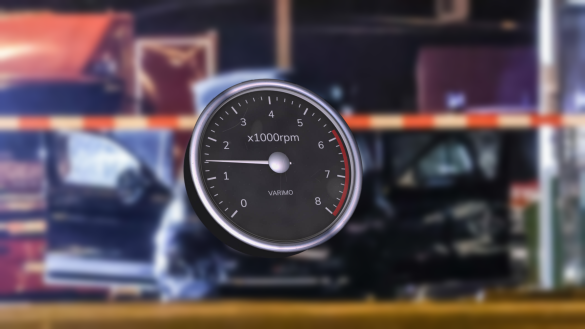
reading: {"value": 1400, "unit": "rpm"}
